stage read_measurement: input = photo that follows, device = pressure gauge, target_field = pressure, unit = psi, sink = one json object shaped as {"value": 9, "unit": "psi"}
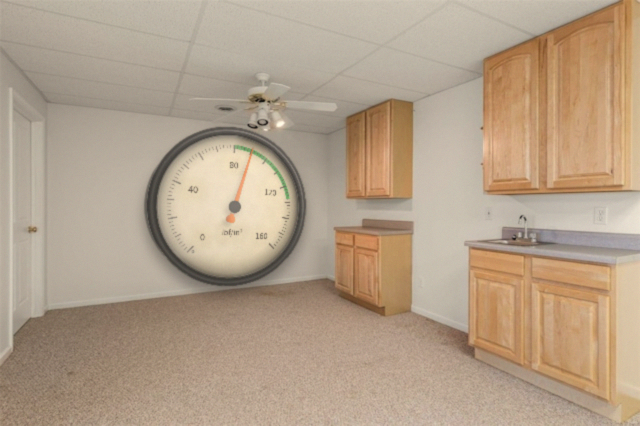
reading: {"value": 90, "unit": "psi"}
